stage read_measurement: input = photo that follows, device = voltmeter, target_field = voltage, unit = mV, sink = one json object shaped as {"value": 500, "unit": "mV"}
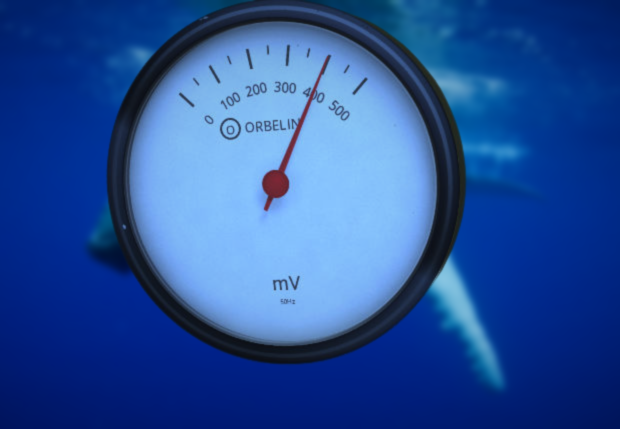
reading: {"value": 400, "unit": "mV"}
